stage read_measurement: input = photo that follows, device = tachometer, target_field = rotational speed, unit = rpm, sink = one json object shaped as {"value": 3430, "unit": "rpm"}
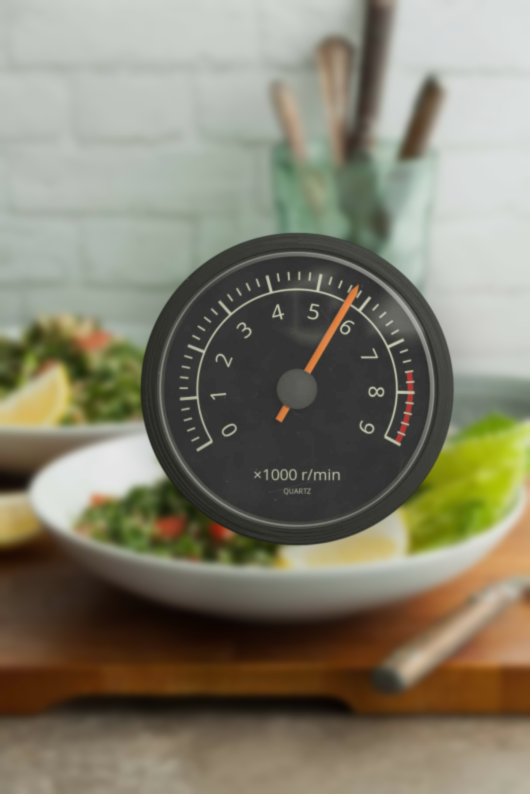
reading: {"value": 5700, "unit": "rpm"}
